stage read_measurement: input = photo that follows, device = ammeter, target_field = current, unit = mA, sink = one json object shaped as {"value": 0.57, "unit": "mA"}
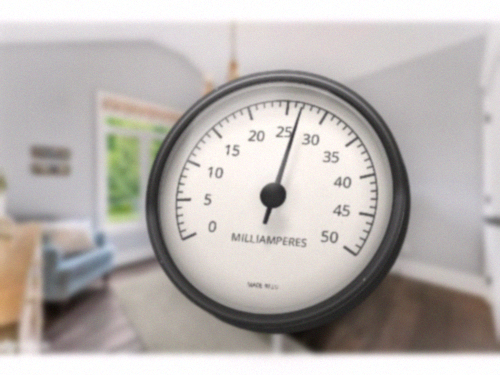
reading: {"value": 27, "unit": "mA"}
